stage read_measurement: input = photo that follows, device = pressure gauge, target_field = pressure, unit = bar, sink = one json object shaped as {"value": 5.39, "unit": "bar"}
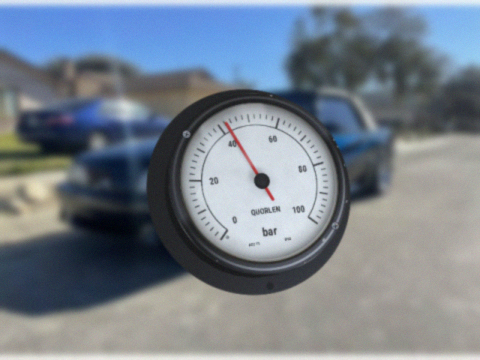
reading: {"value": 42, "unit": "bar"}
